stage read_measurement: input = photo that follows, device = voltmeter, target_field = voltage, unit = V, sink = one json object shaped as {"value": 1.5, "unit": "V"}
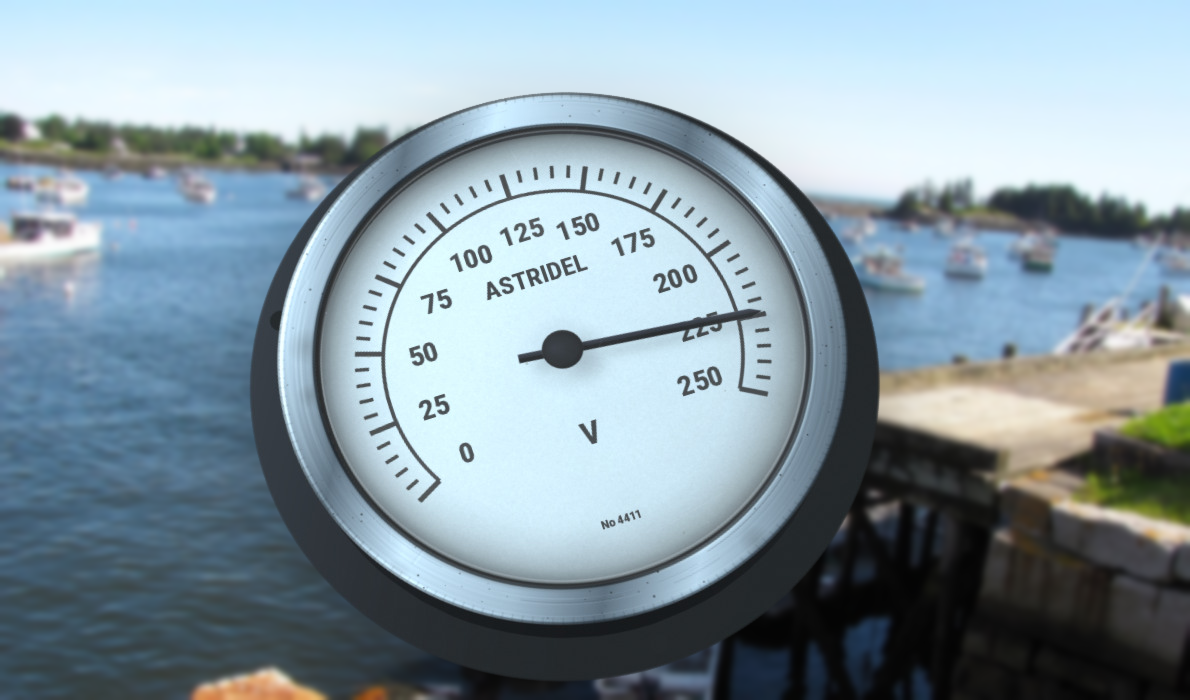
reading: {"value": 225, "unit": "V"}
